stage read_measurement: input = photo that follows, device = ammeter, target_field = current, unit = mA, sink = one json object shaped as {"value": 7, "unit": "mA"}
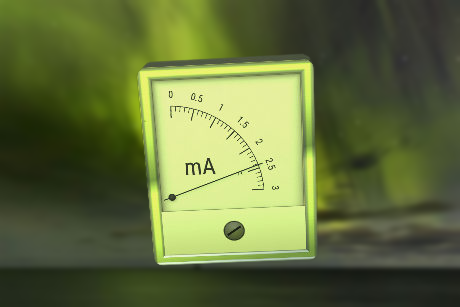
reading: {"value": 2.4, "unit": "mA"}
